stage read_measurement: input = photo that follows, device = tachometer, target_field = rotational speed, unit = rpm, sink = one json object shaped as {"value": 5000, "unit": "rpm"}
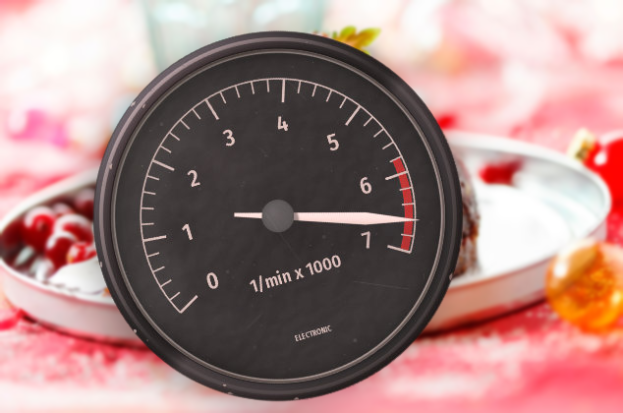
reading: {"value": 6600, "unit": "rpm"}
